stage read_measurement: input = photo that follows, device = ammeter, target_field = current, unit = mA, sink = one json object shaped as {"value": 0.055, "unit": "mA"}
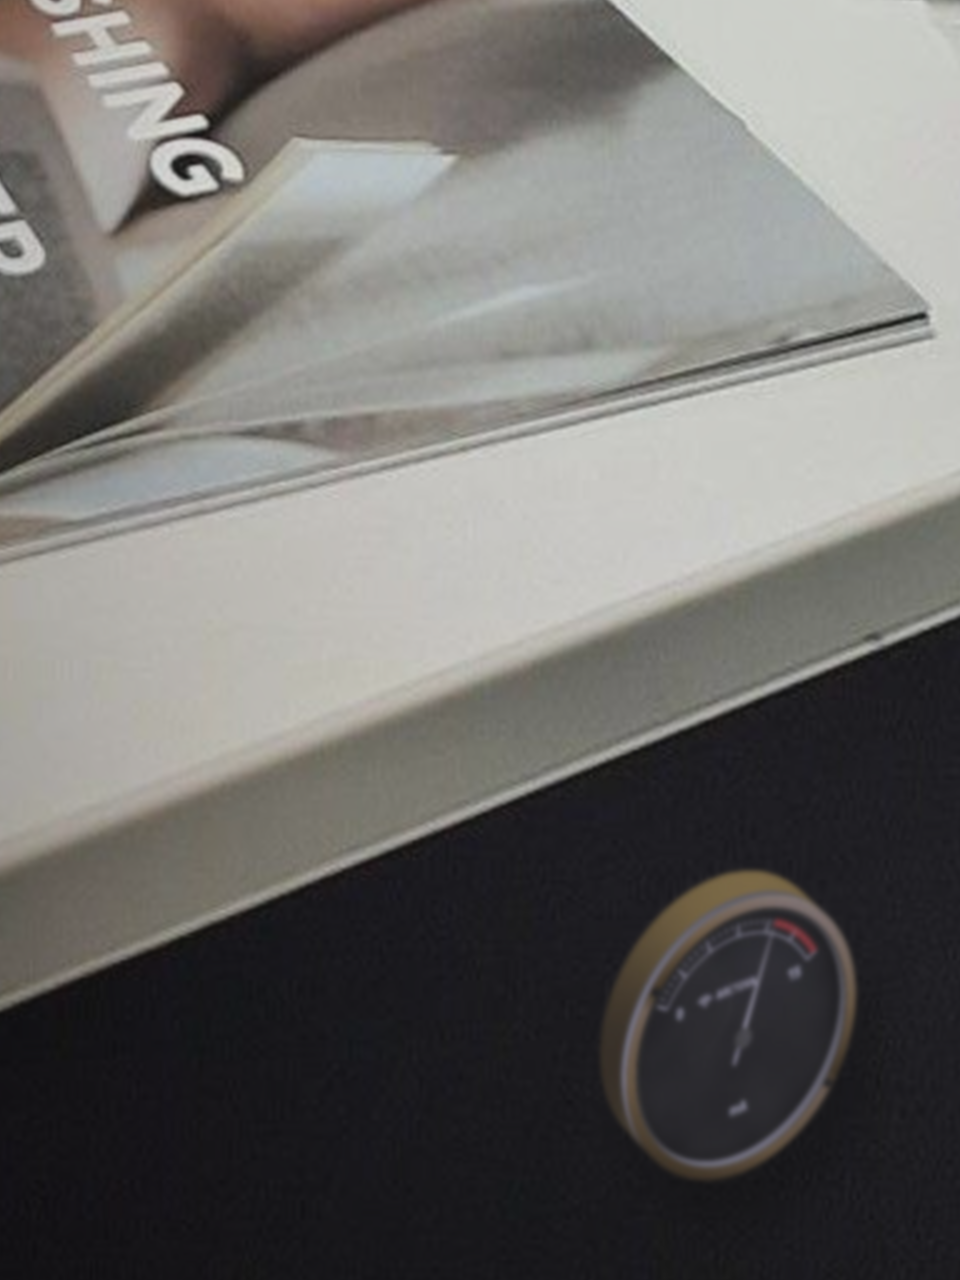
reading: {"value": 10, "unit": "mA"}
